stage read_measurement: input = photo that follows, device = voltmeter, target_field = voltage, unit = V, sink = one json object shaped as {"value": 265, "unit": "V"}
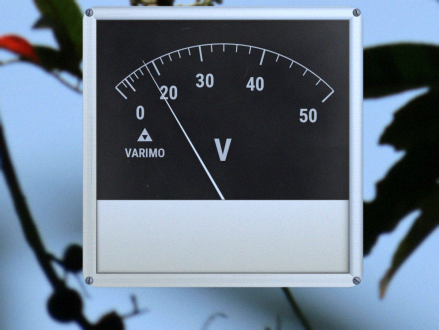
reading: {"value": 18, "unit": "V"}
